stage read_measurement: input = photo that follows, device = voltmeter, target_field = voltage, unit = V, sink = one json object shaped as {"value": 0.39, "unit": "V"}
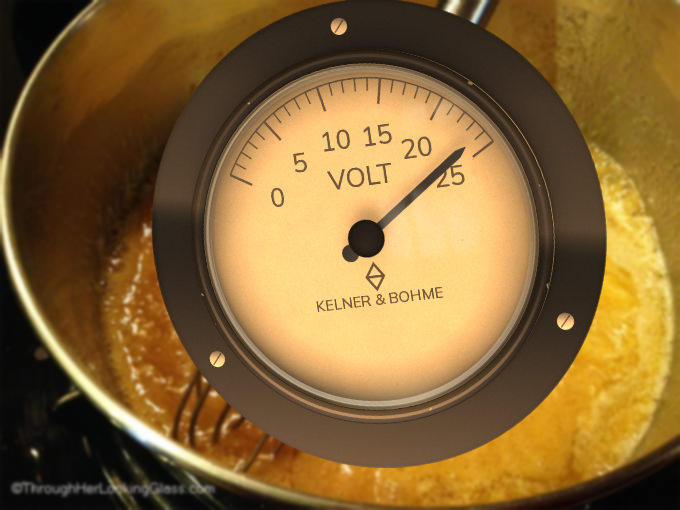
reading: {"value": 24, "unit": "V"}
